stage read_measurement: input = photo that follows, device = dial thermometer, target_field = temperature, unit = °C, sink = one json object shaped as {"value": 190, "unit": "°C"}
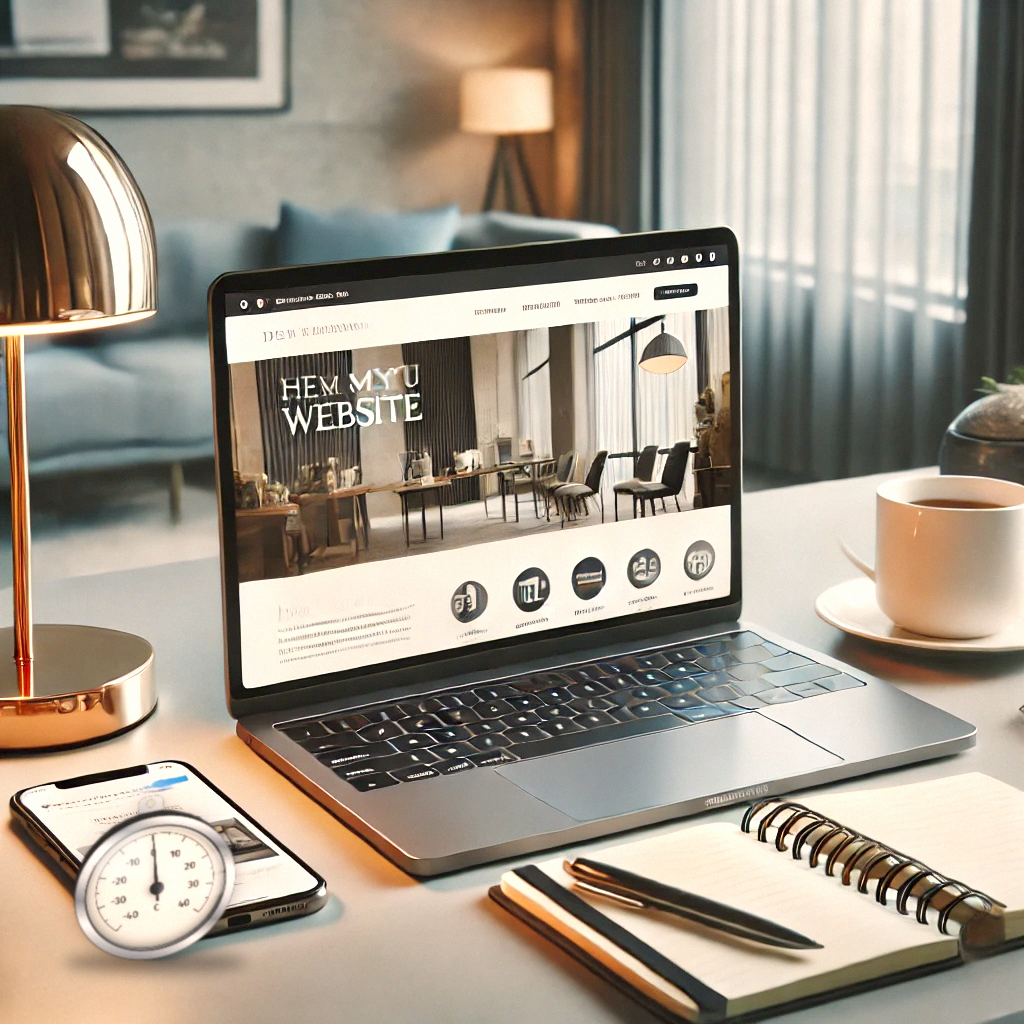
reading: {"value": 0, "unit": "°C"}
